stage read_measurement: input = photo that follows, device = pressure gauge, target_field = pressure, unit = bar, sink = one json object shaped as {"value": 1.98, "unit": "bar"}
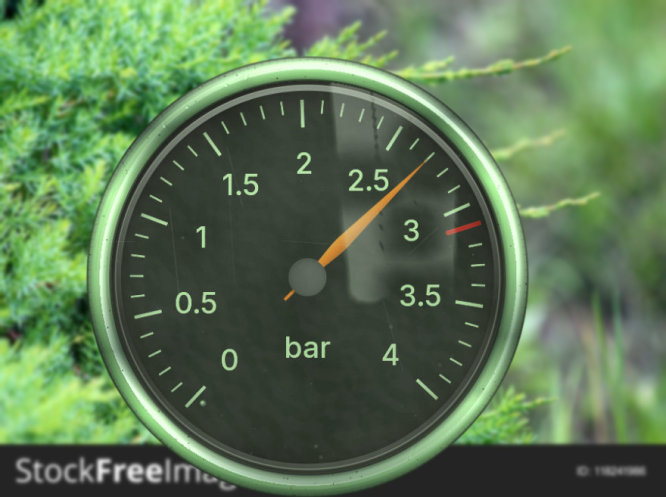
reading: {"value": 2.7, "unit": "bar"}
